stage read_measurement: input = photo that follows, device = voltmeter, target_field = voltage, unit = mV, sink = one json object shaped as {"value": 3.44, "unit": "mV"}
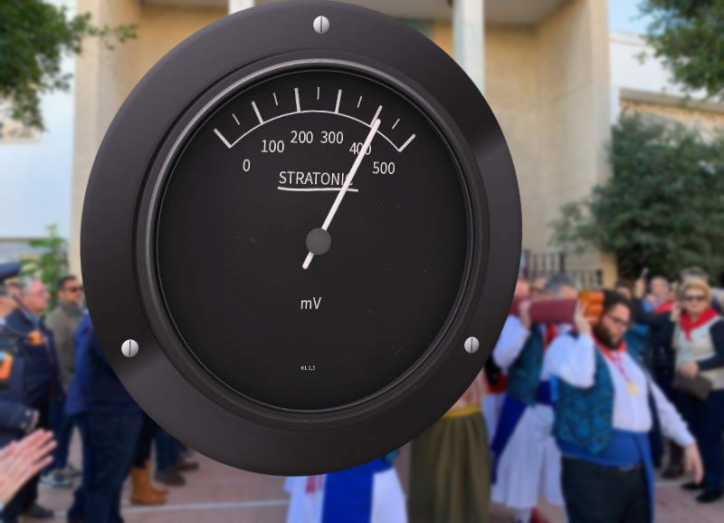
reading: {"value": 400, "unit": "mV"}
